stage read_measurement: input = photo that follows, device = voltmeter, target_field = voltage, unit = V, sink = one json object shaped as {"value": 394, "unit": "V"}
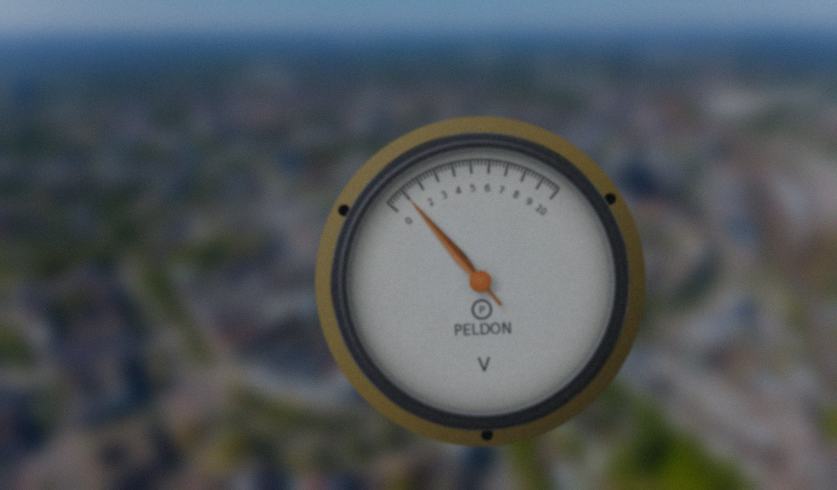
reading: {"value": 1, "unit": "V"}
